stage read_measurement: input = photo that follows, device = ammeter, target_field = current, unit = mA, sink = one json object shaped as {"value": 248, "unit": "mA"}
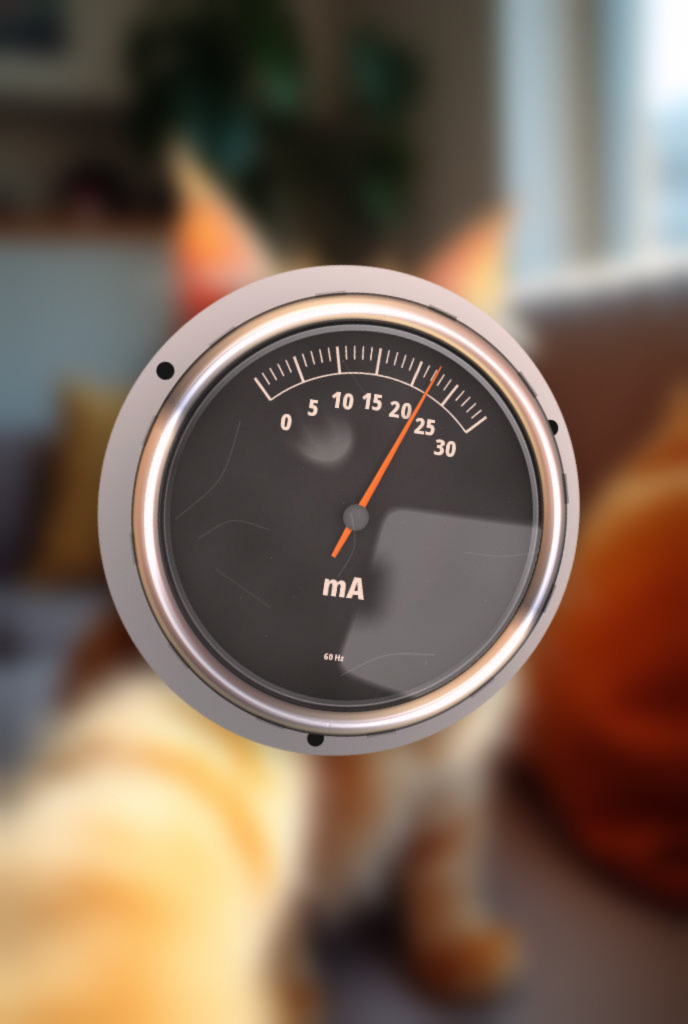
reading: {"value": 22, "unit": "mA"}
